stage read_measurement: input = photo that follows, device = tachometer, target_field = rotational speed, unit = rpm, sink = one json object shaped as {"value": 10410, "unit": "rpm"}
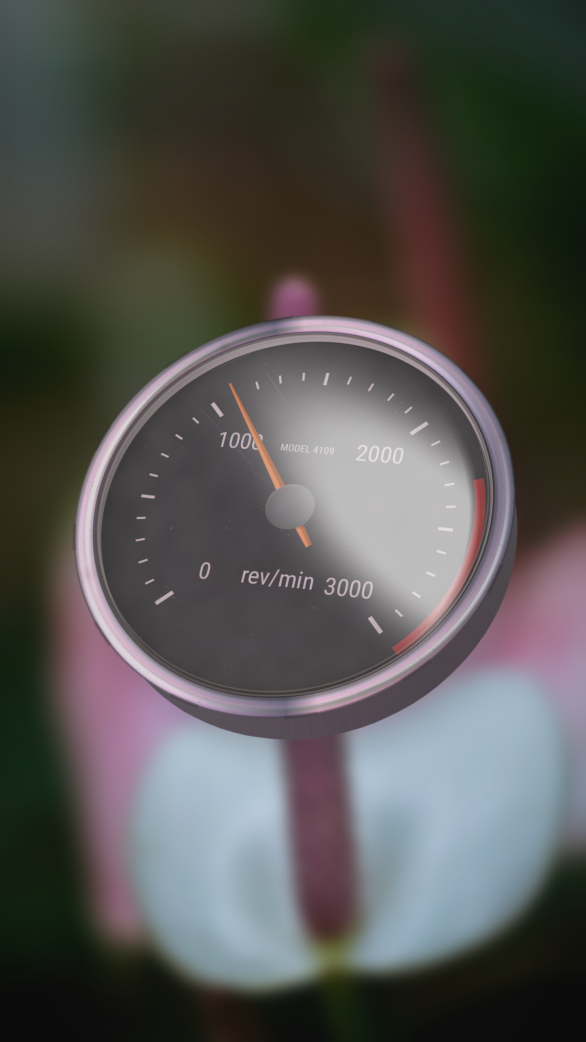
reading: {"value": 1100, "unit": "rpm"}
